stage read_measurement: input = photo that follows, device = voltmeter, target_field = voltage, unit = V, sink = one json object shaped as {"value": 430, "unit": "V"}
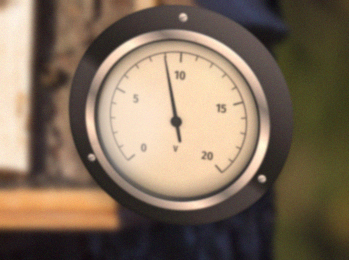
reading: {"value": 9, "unit": "V"}
